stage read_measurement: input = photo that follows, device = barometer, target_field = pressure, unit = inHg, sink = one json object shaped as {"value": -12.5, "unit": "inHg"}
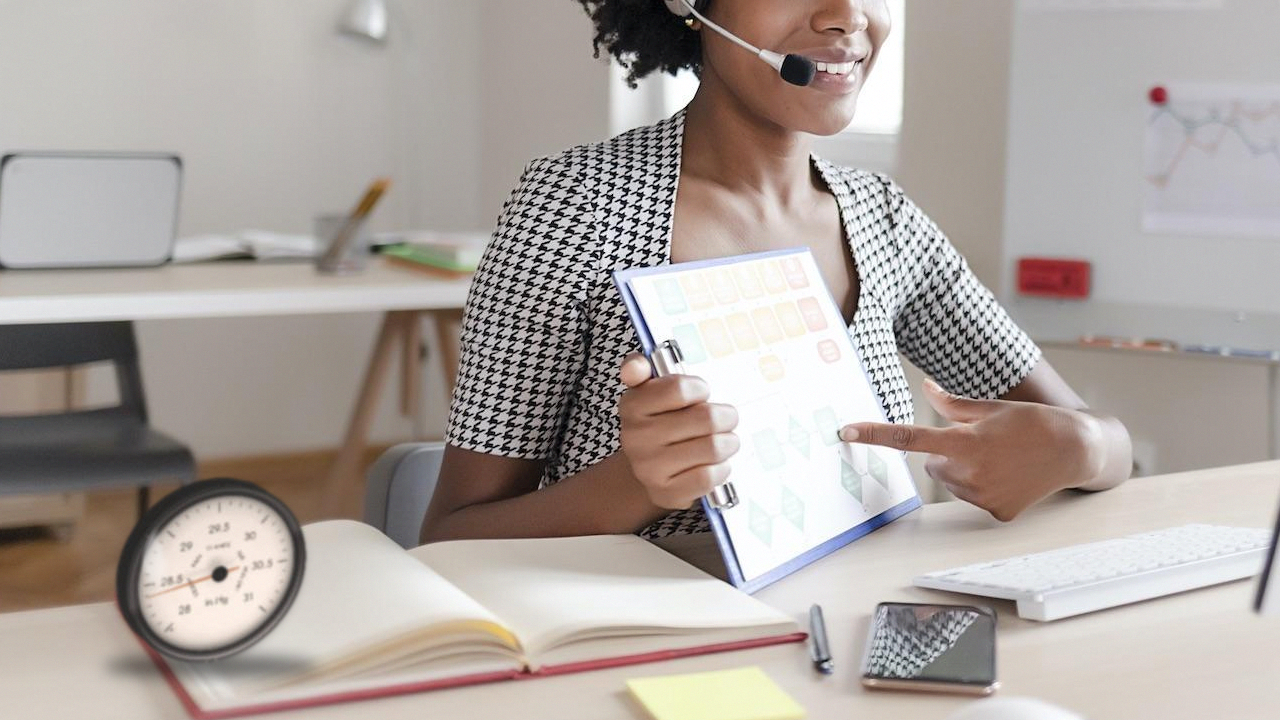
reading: {"value": 28.4, "unit": "inHg"}
